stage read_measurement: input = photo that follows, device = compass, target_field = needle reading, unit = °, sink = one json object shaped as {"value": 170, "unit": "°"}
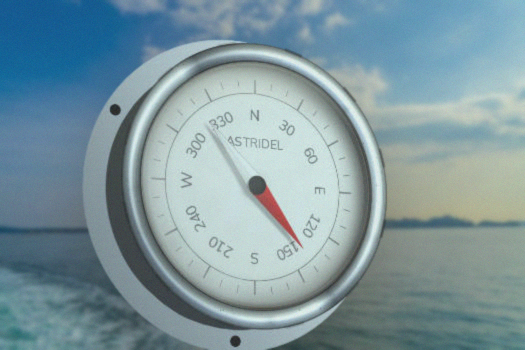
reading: {"value": 140, "unit": "°"}
